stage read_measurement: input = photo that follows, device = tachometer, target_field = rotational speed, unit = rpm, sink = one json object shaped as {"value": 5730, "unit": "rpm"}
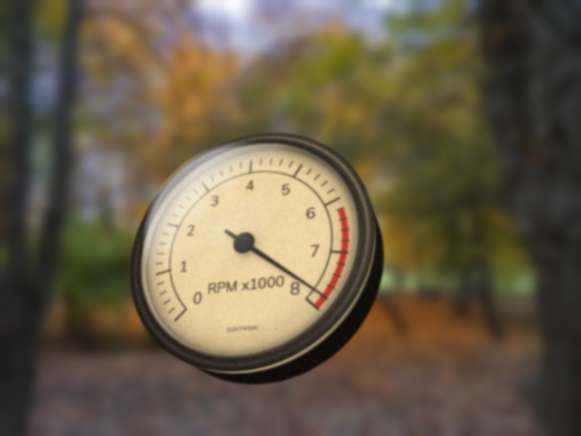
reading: {"value": 7800, "unit": "rpm"}
